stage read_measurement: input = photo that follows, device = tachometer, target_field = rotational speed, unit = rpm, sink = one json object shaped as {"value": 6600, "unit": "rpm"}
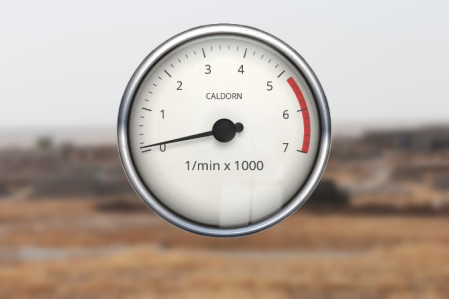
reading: {"value": 100, "unit": "rpm"}
